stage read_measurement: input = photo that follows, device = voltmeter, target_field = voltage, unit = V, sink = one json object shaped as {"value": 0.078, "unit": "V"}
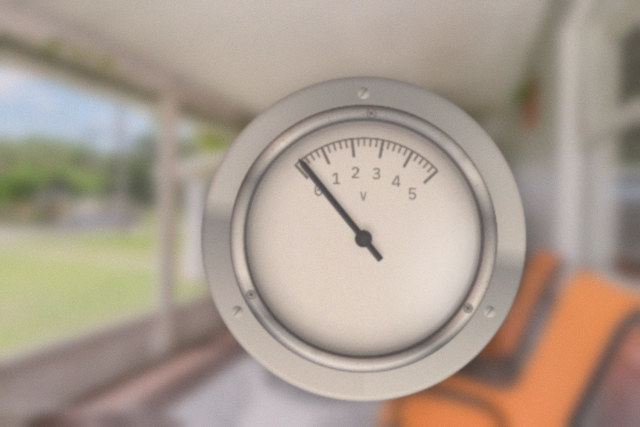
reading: {"value": 0.2, "unit": "V"}
